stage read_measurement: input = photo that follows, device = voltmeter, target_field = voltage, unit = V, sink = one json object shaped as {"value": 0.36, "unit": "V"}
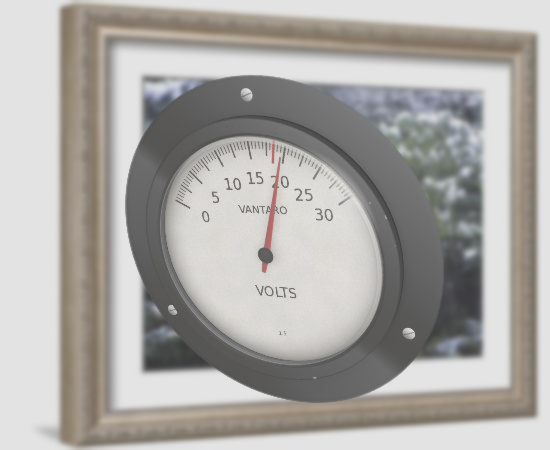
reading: {"value": 20, "unit": "V"}
